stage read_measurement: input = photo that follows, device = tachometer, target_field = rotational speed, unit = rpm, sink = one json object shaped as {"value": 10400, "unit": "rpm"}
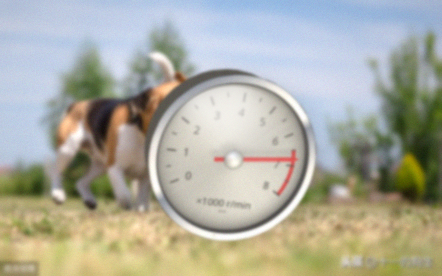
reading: {"value": 6750, "unit": "rpm"}
